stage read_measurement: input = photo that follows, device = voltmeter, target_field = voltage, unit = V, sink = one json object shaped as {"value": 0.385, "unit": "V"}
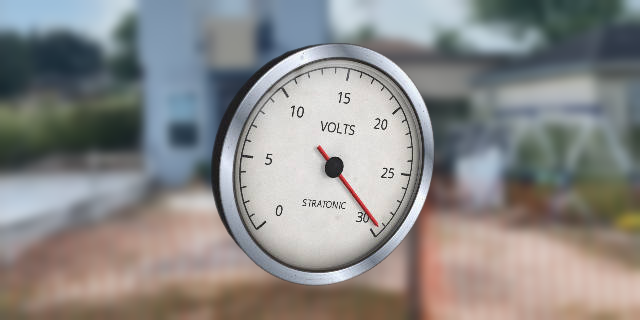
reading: {"value": 29.5, "unit": "V"}
